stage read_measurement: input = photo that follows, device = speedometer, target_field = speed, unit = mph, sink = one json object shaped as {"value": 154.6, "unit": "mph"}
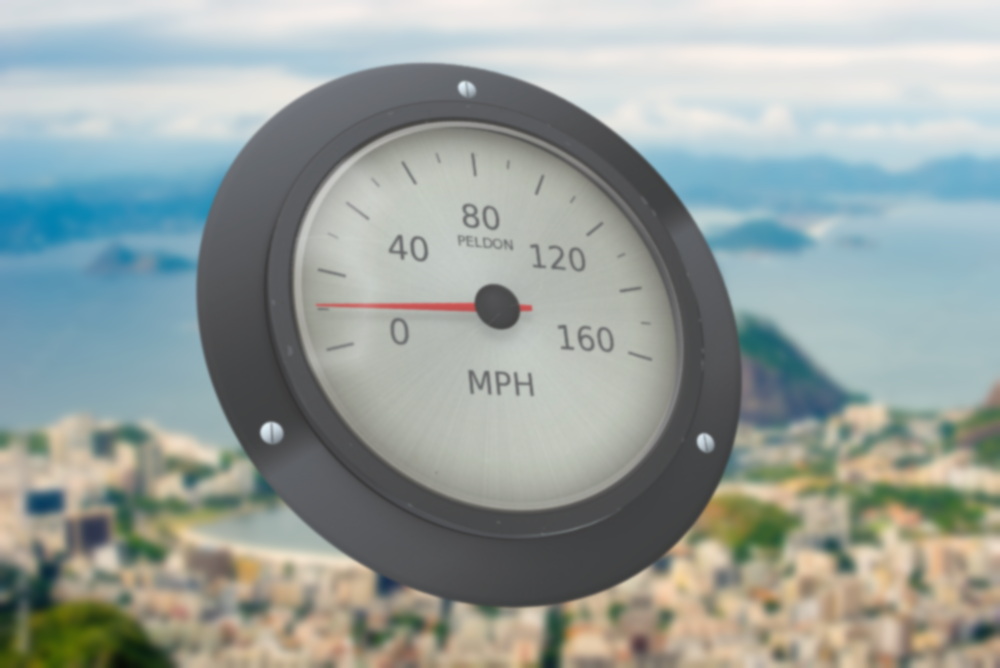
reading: {"value": 10, "unit": "mph"}
